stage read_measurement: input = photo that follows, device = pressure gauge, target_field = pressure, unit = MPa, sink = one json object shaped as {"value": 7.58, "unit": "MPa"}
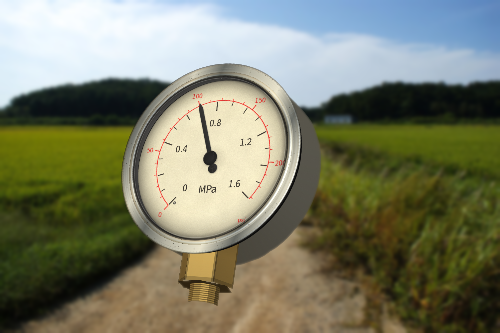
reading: {"value": 0.7, "unit": "MPa"}
